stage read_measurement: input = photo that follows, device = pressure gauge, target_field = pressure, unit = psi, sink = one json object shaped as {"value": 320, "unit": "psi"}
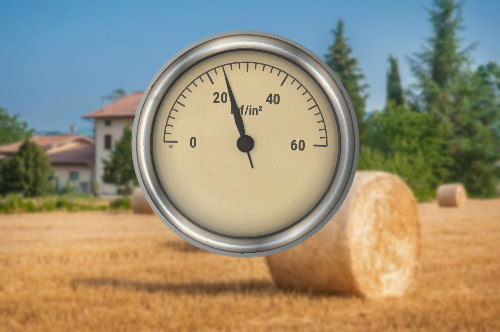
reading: {"value": 24, "unit": "psi"}
